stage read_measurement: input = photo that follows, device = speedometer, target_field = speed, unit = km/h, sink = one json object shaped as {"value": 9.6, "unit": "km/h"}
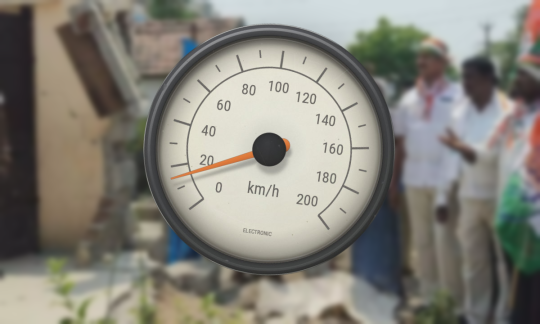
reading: {"value": 15, "unit": "km/h"}
